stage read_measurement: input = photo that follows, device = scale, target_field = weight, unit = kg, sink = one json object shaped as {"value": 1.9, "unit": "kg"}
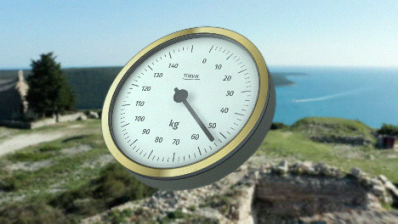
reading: {"value": 54, "unit": "kg"}
